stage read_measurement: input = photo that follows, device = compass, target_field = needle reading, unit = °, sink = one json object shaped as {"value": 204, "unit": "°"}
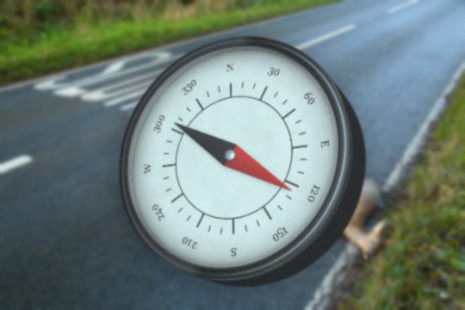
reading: {"value": 125, "unit": "°"}
